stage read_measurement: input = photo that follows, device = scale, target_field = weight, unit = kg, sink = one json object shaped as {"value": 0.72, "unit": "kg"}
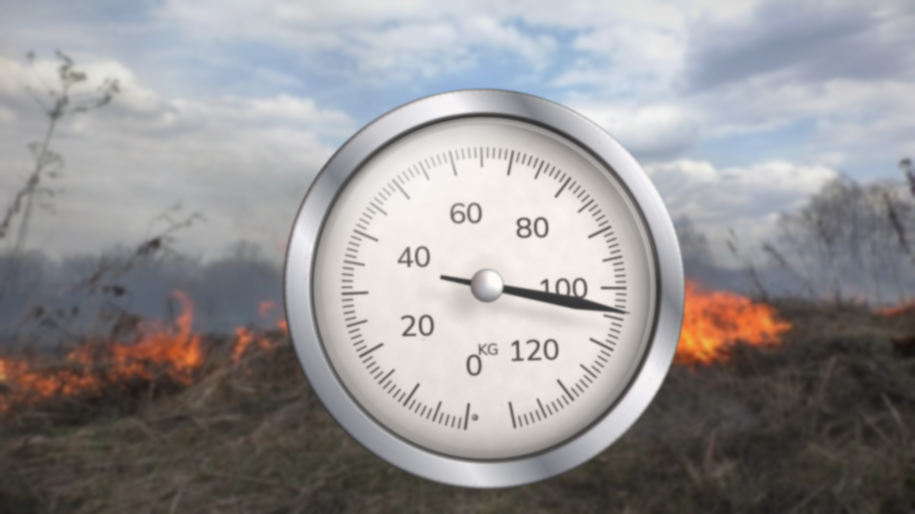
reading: {"value": 104, "unit": "kg"}
